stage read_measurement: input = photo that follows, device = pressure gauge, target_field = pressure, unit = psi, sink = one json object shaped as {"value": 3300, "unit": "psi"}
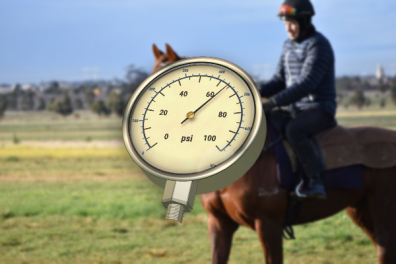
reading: {"value": 65, "unit": "psi"}
